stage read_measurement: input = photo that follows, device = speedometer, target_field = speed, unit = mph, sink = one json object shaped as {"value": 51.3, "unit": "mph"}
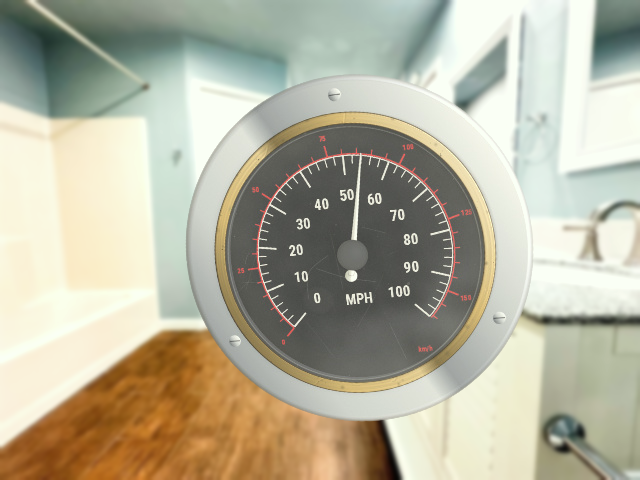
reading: {"value": 54, "unit": "mph"}
